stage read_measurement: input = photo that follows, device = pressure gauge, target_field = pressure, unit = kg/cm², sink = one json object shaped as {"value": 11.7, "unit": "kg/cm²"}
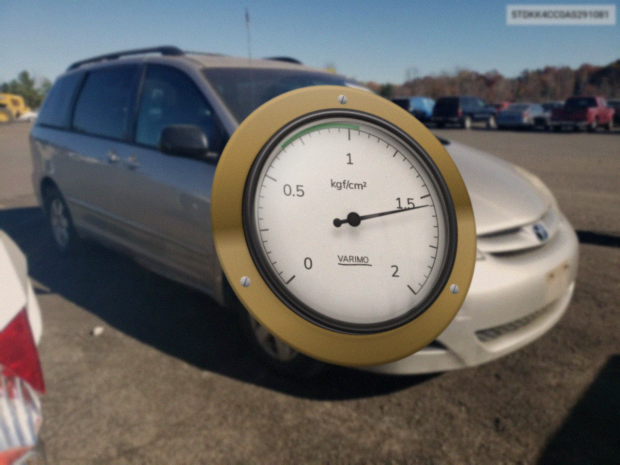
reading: {"value": 1.55, "unit": "kg/cm²"}
